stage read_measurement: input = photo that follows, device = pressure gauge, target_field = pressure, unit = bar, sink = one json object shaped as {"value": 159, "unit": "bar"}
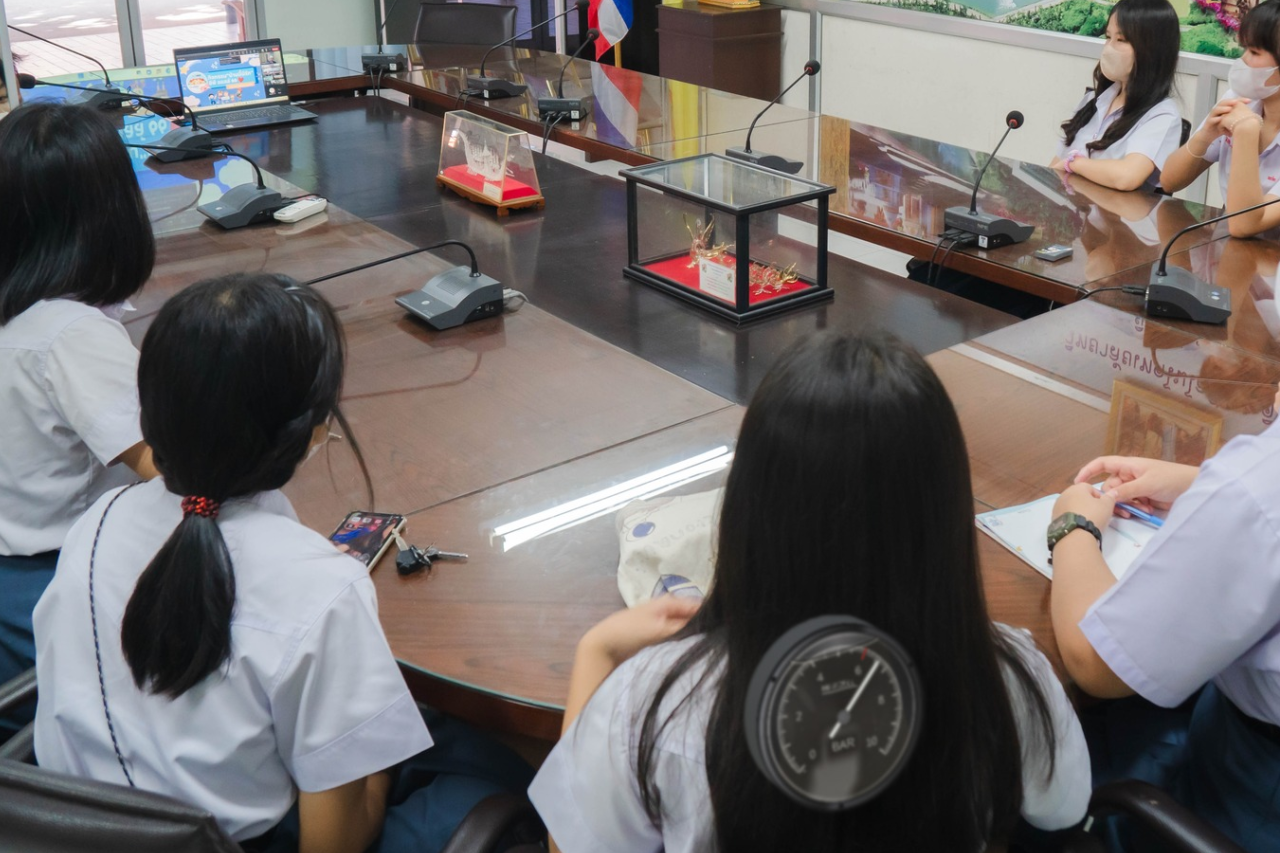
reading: {"value": 6.5, "unit": "bar"}
